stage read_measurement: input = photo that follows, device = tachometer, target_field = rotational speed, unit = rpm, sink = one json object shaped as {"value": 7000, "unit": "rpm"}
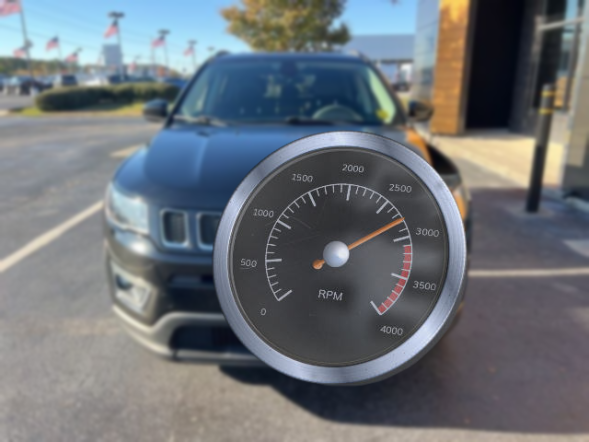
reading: {"value": 2800, "unit": "rpm"}
